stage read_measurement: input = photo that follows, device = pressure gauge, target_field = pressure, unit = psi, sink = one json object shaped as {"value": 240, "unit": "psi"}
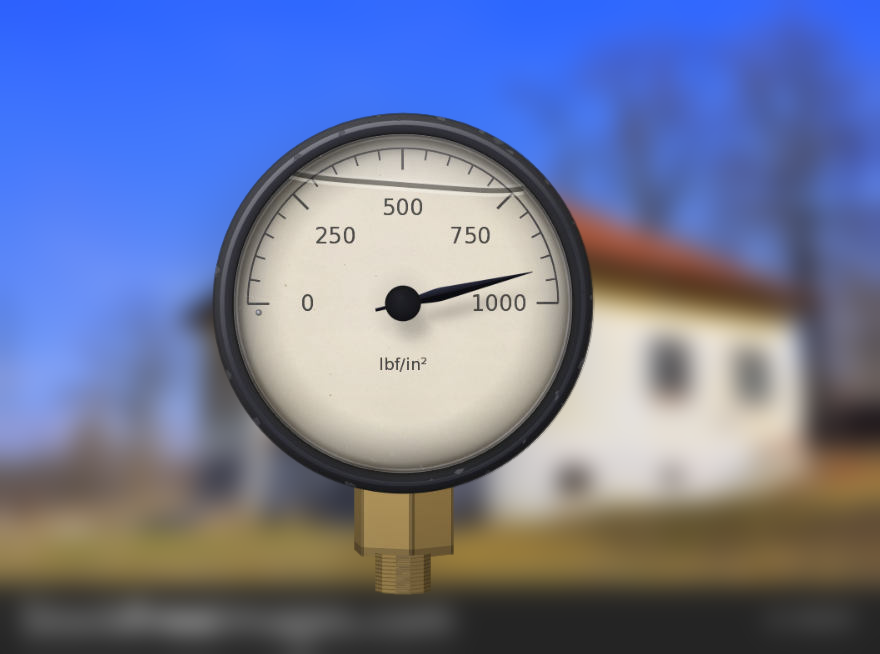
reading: {"value": 925, "unit": "psi"}
